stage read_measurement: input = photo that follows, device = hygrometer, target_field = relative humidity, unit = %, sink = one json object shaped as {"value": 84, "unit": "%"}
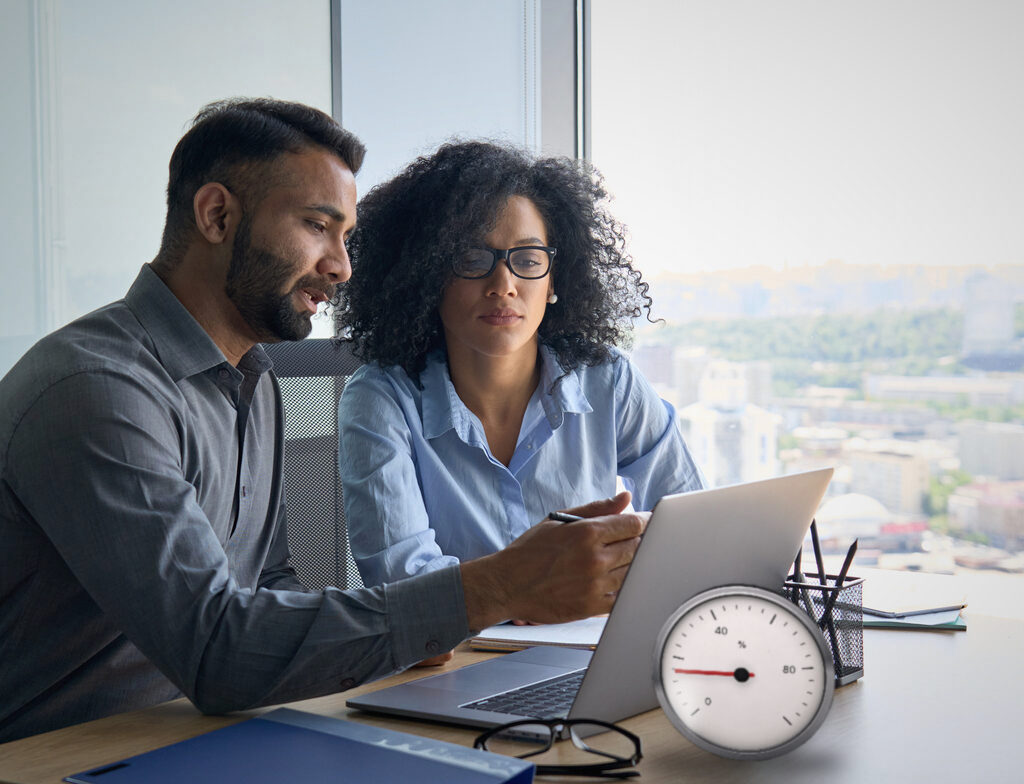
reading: {"value": 16, "unit": "%"}
